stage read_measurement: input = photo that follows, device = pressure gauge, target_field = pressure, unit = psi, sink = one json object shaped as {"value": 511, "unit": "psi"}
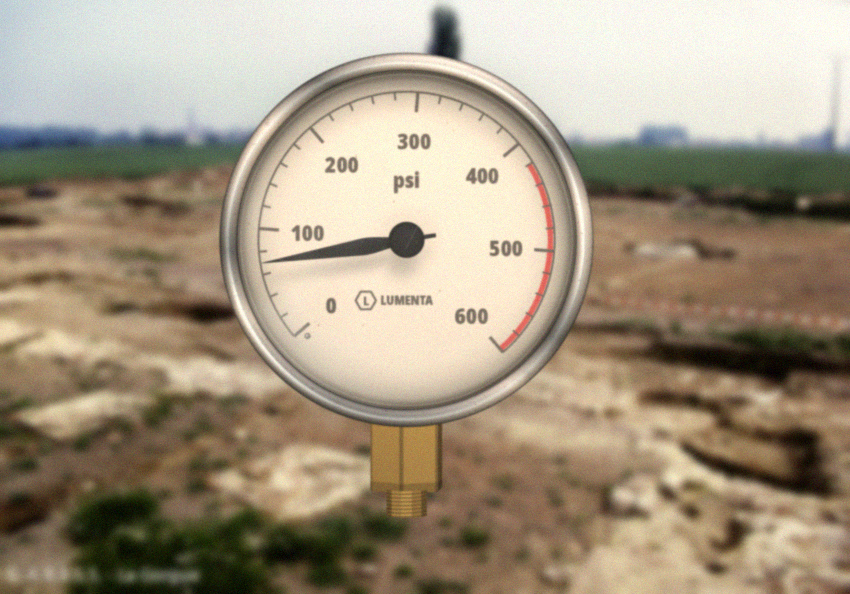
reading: {"value": 70, "unit": "psi"}
